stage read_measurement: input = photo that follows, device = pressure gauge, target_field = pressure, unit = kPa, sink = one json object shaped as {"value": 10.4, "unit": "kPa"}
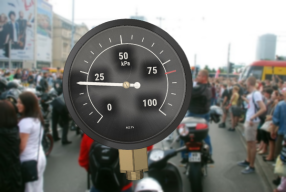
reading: {"value": 20, "unit": "kPa"}
